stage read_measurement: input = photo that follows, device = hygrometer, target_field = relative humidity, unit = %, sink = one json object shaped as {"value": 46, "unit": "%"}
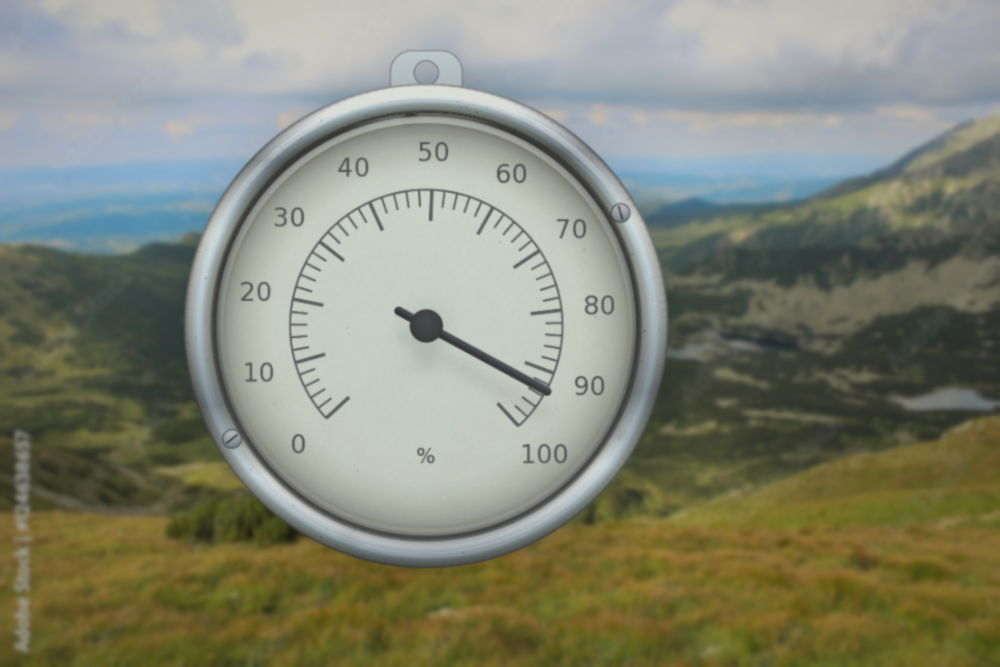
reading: {"value": 93, "unit": "%"}
